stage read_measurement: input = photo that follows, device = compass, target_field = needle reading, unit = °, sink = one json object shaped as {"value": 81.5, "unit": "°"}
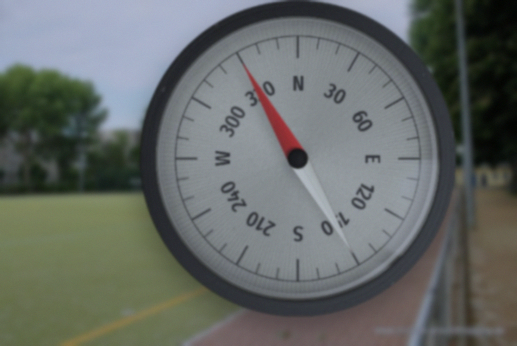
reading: {"value": 330, "unit": "°"}
